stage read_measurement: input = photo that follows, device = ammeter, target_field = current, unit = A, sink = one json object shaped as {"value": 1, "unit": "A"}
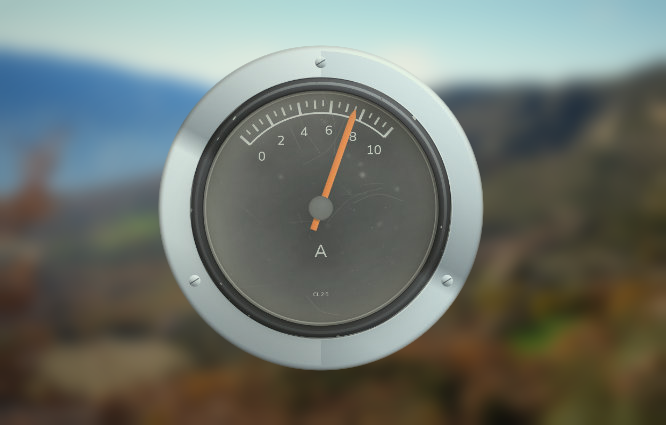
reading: {"value": 7.5, "unit": "A"}
